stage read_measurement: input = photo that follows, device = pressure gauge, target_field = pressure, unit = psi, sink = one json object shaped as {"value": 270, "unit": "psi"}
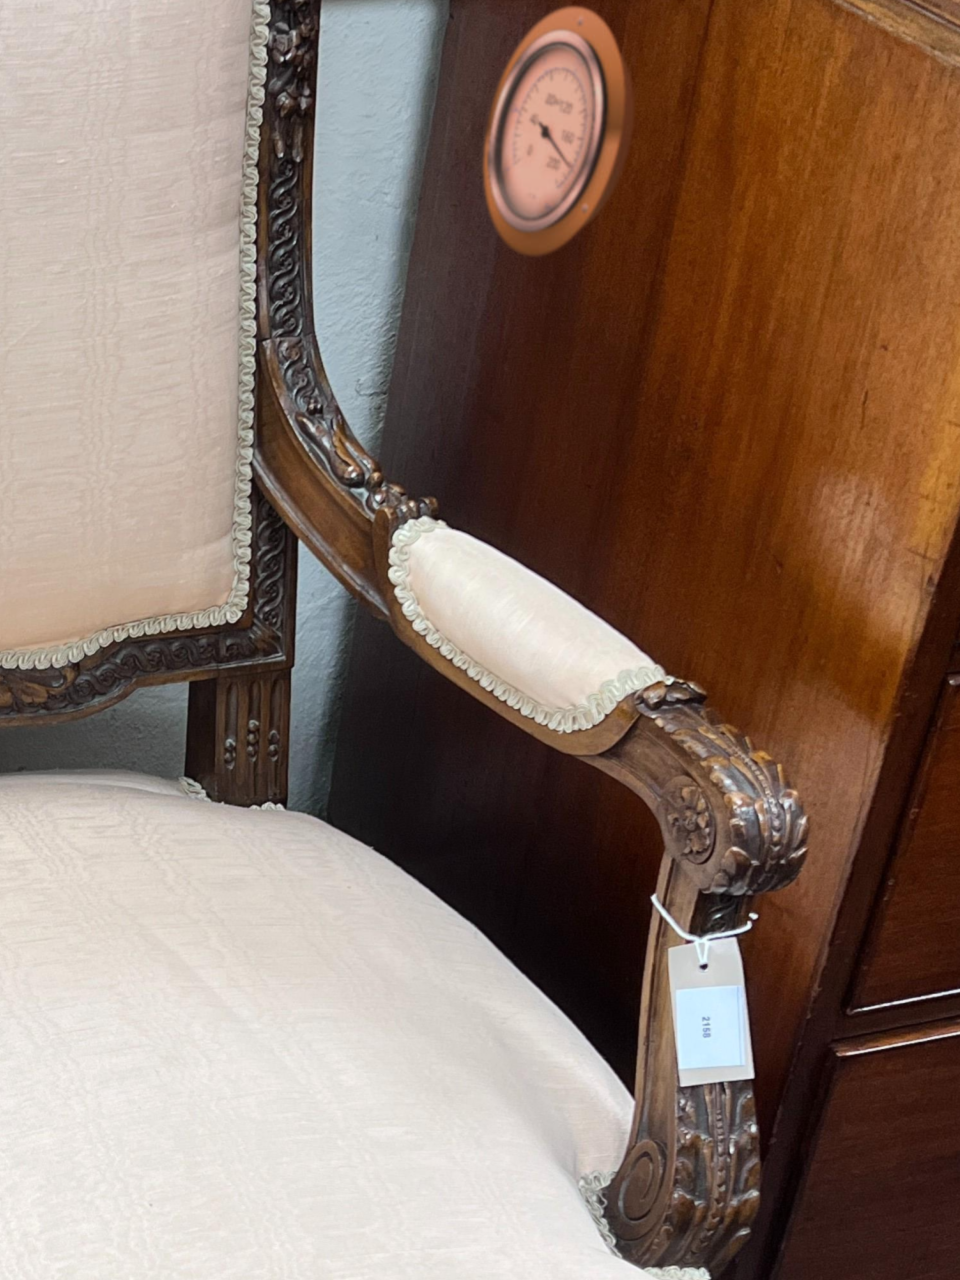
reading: {"value": 180, "unit": "psi"}
